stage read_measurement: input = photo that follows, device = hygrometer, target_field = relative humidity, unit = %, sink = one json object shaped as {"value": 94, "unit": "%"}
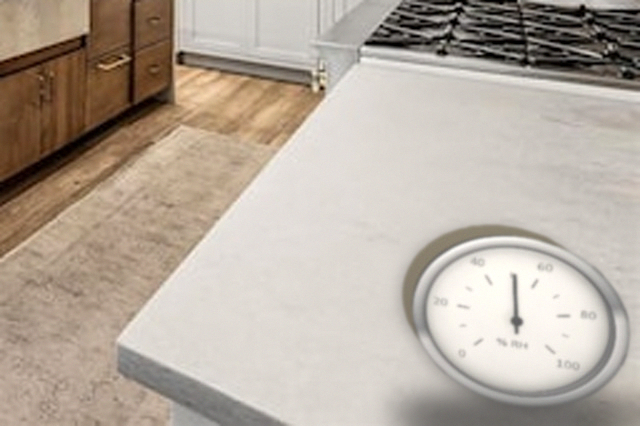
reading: {"value": 50, "unit": "%"}
